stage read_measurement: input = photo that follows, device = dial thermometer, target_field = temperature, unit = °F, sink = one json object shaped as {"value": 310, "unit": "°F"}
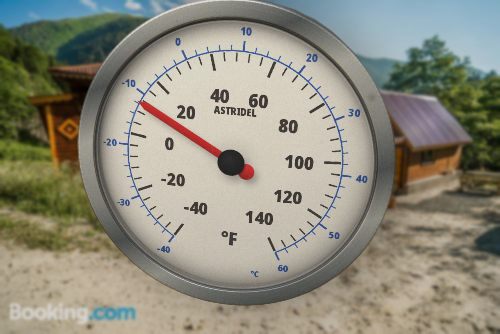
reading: {"value": 12, "unit": "°F"}
